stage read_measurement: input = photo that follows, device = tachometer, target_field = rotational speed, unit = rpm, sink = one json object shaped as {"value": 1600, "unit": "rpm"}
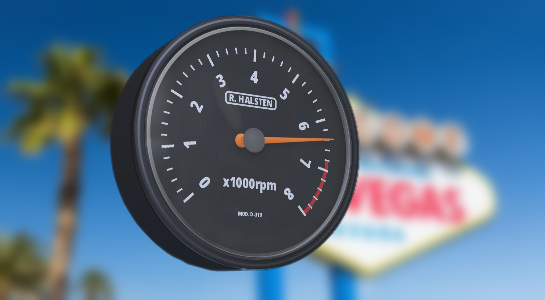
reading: {"value": 6400, "unit": "rpm"}
